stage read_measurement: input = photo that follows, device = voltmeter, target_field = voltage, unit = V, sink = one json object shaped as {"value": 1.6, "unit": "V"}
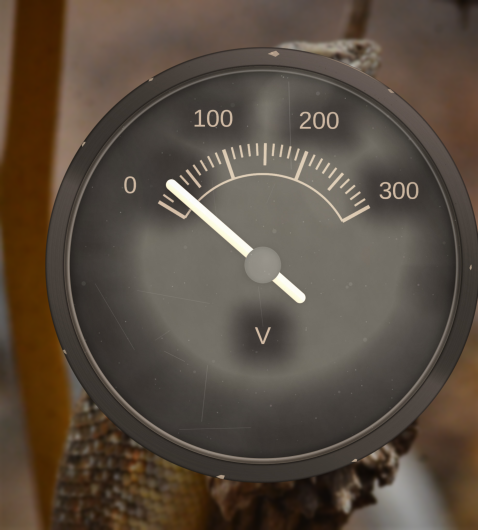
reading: {"value": 25, "unit": "V"}
